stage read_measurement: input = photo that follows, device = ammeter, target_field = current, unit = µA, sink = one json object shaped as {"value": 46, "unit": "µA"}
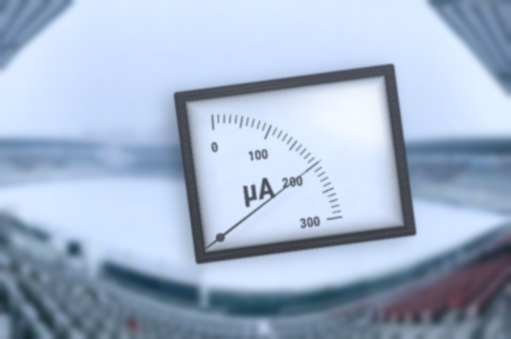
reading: {"value": 200, "unit": "µA"}
